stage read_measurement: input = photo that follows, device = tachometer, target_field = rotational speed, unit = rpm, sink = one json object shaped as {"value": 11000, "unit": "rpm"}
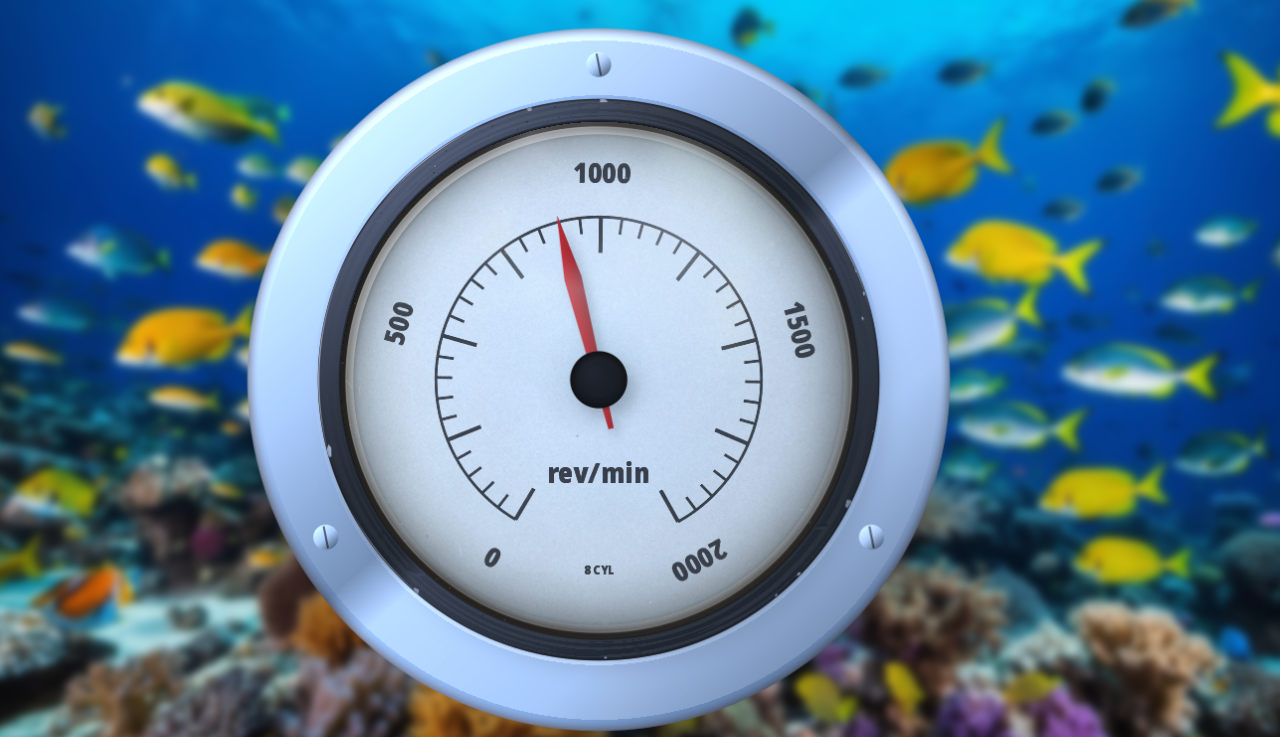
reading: {"value": 900, "unit": "rpm"}
